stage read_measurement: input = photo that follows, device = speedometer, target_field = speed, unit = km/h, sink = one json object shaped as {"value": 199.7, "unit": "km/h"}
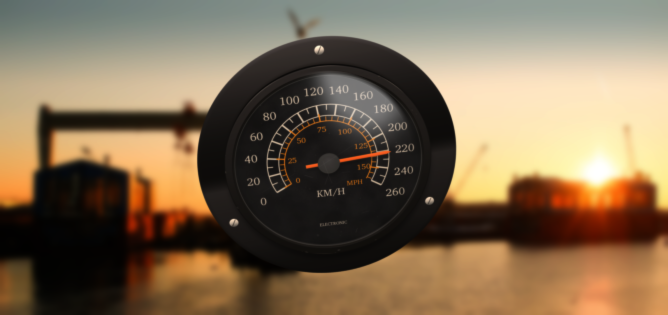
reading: {"value": 220, "unit": "km/h"}
